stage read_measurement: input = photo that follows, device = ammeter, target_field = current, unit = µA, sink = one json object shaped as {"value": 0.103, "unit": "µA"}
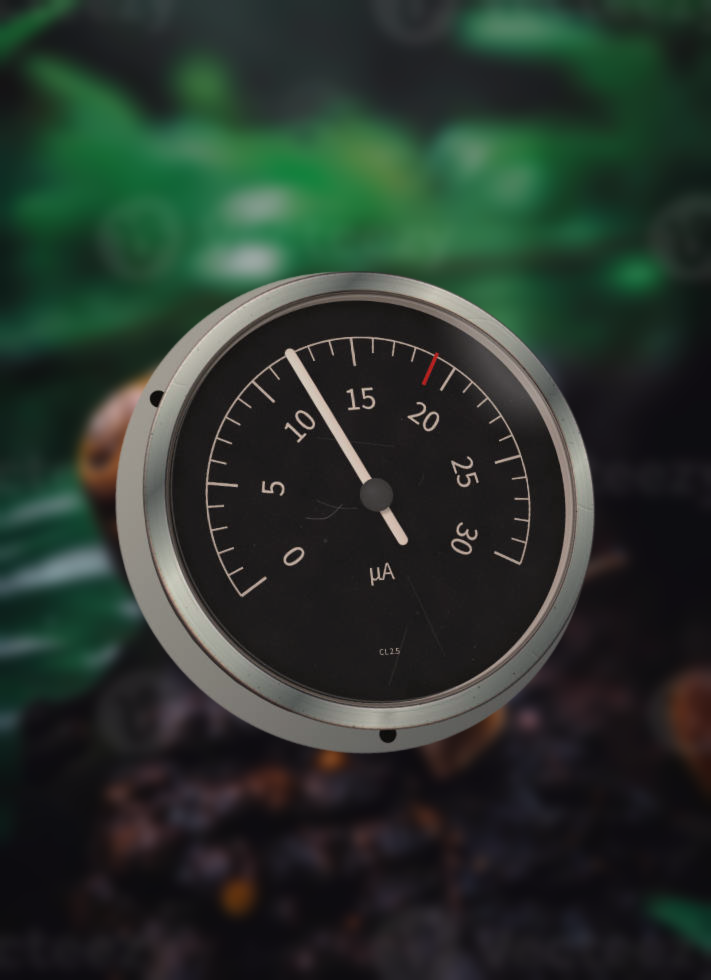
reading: {"value": 12, "unit": "µA"}
